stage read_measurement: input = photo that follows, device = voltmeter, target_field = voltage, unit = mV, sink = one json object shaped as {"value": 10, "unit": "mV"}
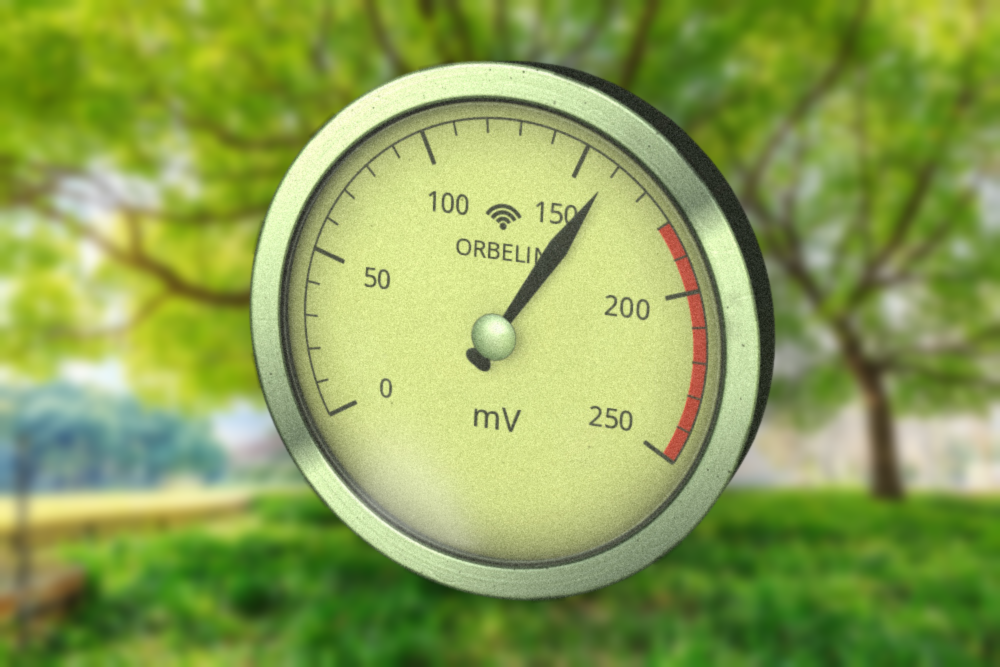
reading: {"value": 160, "unit": "mV"}
